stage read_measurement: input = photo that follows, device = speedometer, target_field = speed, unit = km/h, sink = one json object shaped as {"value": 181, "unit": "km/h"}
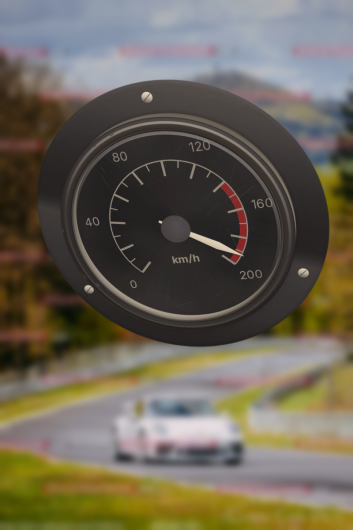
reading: {"value": 190, "unit": "km/h"}
